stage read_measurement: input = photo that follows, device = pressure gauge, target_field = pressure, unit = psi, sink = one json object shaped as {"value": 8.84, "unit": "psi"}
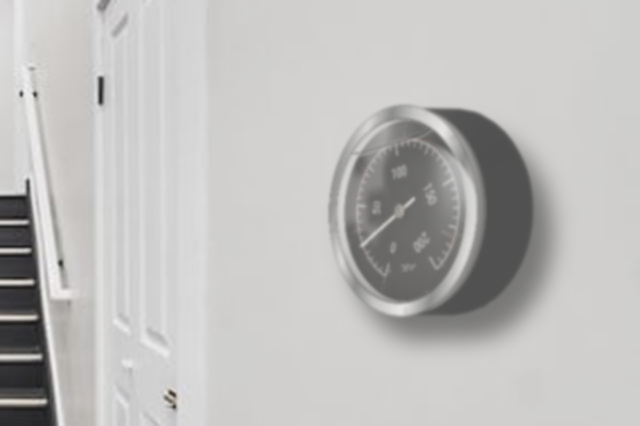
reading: {"value": 25, "unit": "psi"}
